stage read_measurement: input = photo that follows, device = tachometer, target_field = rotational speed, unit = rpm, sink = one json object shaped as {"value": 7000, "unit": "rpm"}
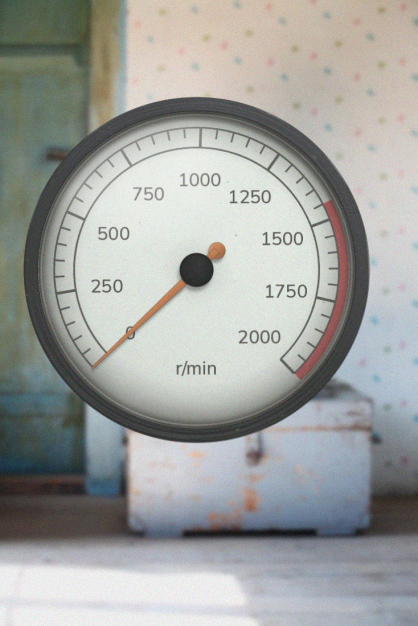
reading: {"value": 0, "unit": "rpm"}
